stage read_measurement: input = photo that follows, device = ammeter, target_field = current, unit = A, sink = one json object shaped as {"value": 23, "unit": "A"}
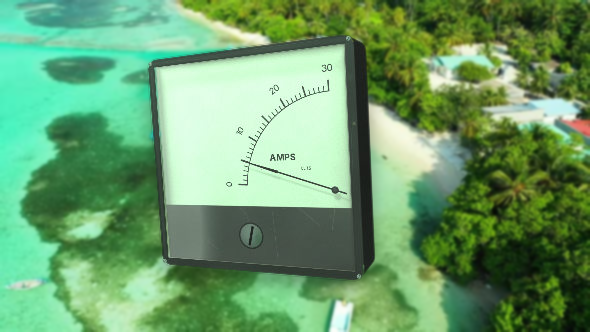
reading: {"value": 5, "unit": "A"}
